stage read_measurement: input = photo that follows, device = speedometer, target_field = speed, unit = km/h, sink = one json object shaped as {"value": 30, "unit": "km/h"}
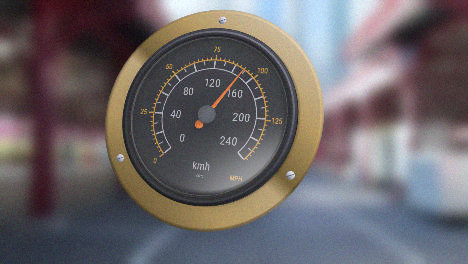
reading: {"value": 150, "unit": "km/h"}
